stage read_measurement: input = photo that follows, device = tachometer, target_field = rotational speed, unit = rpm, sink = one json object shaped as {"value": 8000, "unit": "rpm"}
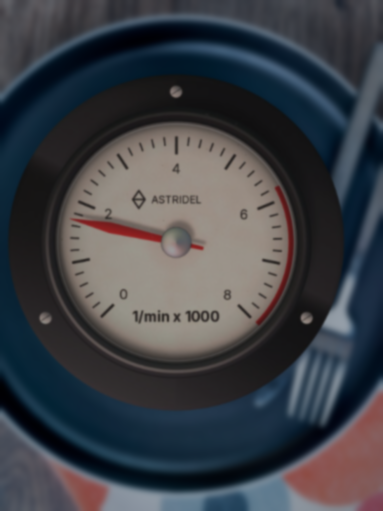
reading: {"value": 1700, "unit": "rpm"}
